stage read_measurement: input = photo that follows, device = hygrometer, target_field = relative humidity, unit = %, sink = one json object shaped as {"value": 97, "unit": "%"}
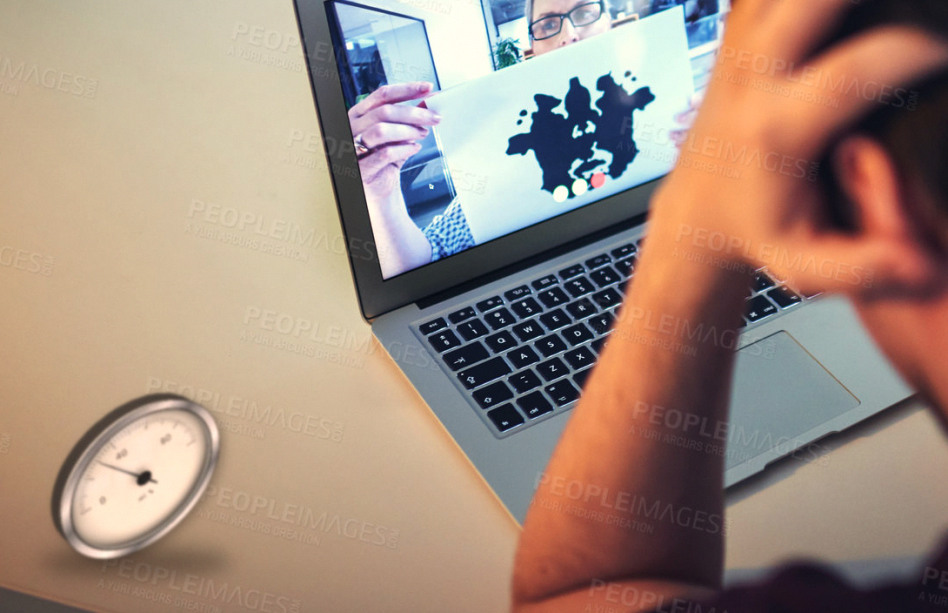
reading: {"value": 30, "unit": "%"}
